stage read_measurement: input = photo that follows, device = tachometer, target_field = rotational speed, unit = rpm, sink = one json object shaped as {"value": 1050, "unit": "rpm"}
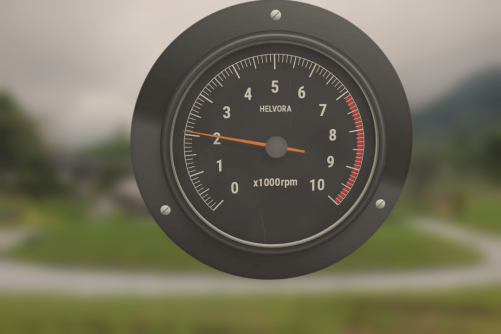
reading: {"value": 2100, "unit": "rpm"}
